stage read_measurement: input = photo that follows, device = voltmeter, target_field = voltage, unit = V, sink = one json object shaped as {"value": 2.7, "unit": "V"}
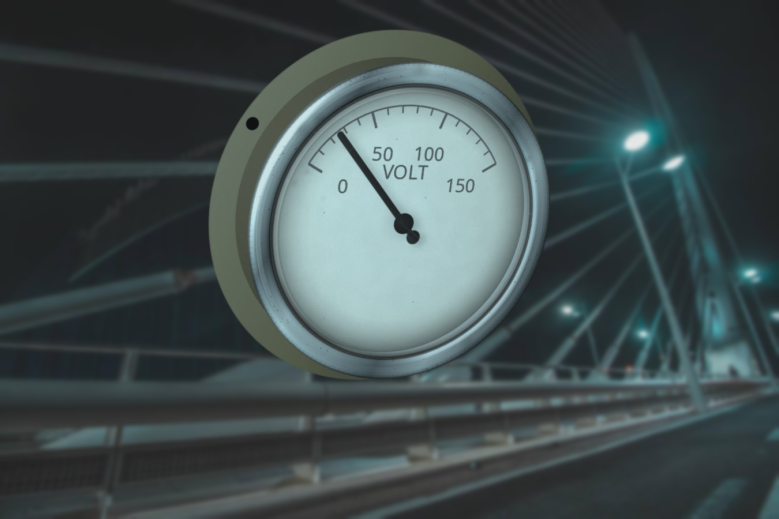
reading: {"value": 25, "unit": "V"}
